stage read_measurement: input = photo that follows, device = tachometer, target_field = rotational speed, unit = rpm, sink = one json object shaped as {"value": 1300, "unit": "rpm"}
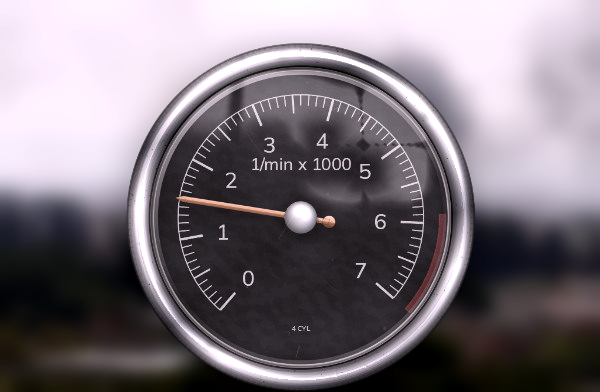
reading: {"value": 1500, "unit": "rpm"}
